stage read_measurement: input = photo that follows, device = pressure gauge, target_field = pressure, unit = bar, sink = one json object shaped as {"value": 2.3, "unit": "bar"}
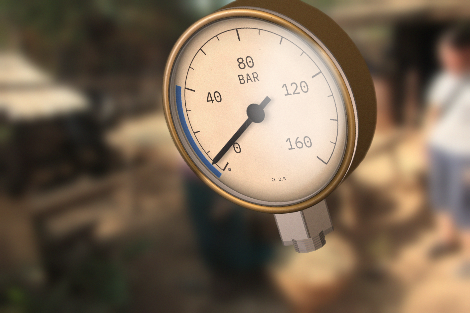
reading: {"value": 5, "unit": "bar"}
